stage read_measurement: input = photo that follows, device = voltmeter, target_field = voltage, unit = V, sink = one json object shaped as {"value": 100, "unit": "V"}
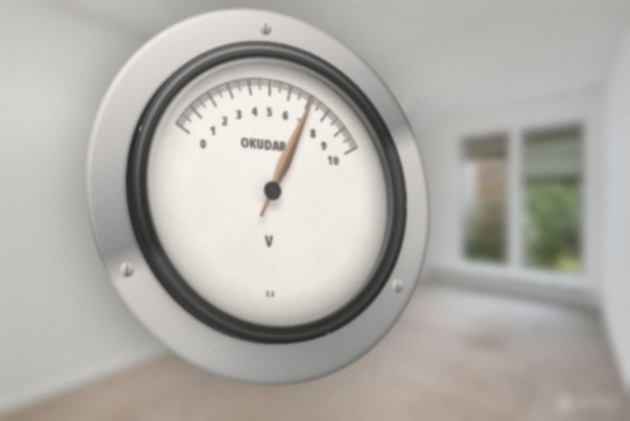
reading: {"value": 7, "unit": "V"}
